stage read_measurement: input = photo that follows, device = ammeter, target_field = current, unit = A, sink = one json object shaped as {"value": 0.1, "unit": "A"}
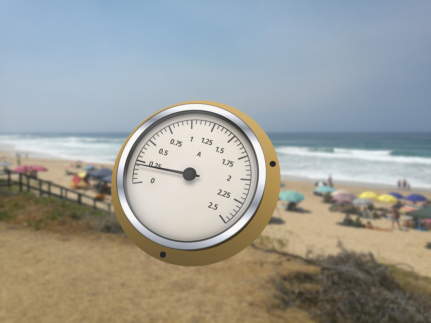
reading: {"value": 0.2, "unit": "A"}
